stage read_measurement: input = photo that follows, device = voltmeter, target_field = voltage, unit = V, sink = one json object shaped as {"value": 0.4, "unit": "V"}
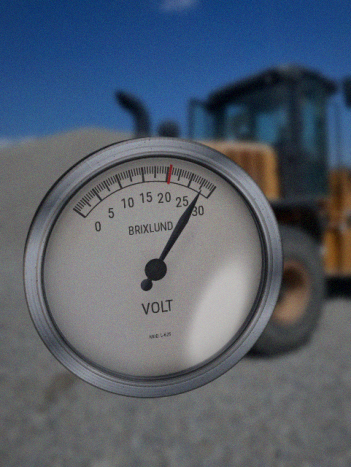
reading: {"value": 27.5, "unit": "V"}
